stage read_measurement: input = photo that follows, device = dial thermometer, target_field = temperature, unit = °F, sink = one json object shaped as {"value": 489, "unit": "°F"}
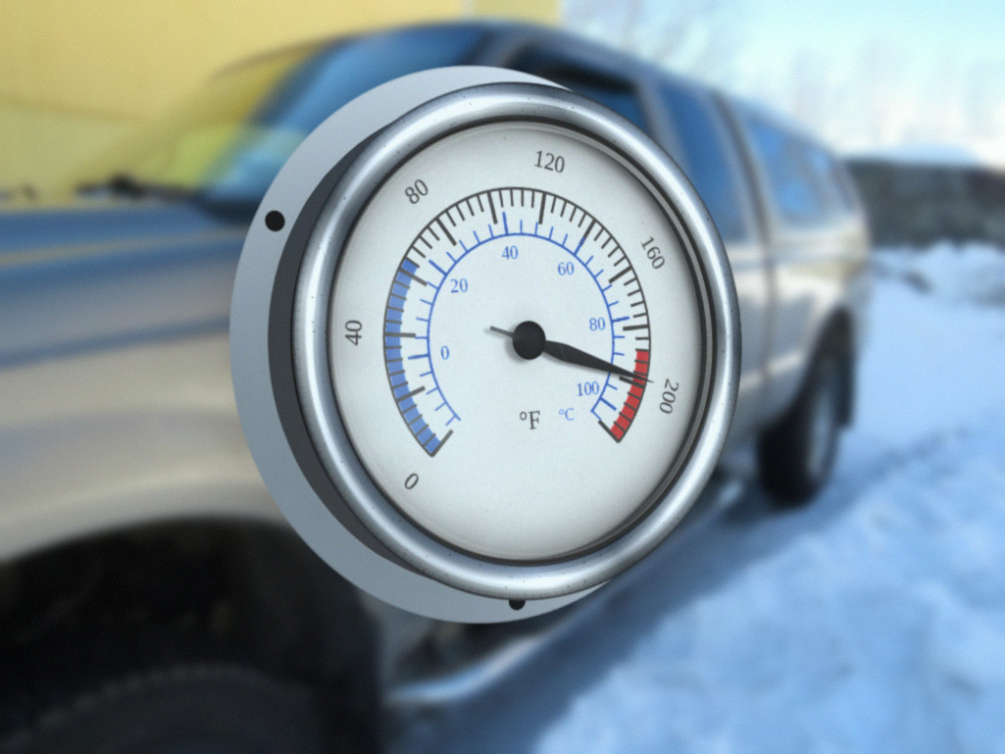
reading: {"value": 198, "unit": "°F"}
